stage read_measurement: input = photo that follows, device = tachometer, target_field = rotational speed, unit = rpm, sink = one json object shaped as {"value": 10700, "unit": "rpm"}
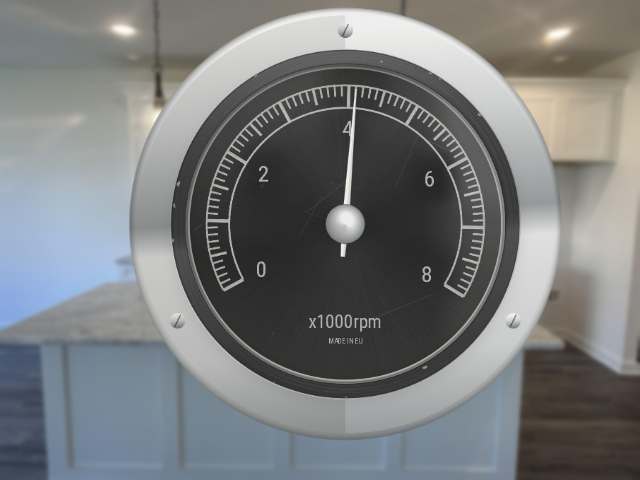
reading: {"value": 4100, "unit": "rpm"}
